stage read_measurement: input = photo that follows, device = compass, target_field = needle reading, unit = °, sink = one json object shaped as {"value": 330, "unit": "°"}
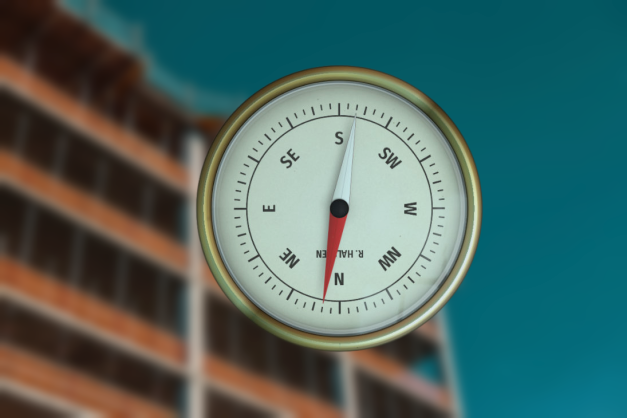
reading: {"value": 10, "unit": "°"}
